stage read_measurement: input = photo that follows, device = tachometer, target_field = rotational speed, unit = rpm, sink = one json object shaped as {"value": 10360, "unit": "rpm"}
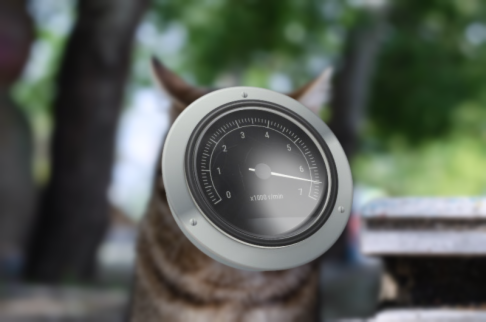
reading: {"value": 6500, "unit": "rpm"}
